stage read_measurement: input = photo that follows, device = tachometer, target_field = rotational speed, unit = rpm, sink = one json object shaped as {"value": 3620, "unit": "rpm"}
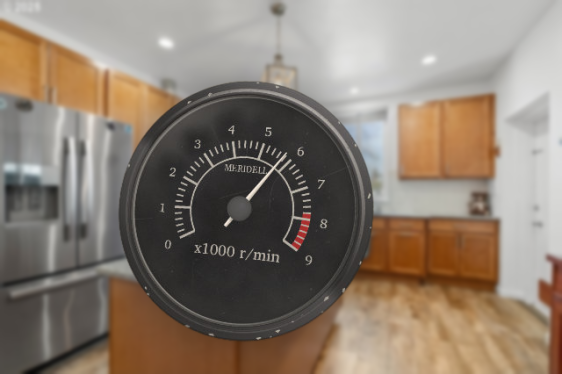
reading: {"value": 5800, "unit": "rpm"}
